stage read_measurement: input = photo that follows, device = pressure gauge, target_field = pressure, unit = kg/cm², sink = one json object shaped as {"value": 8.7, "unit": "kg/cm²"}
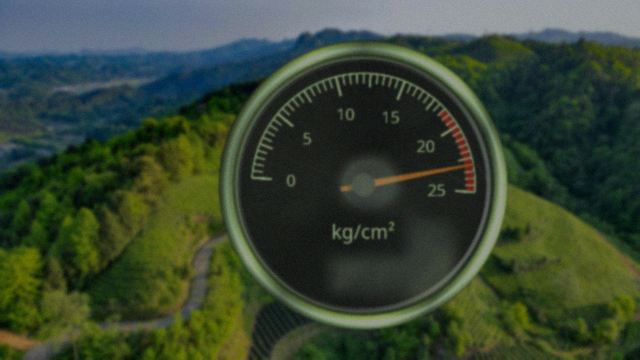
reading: {"value": 23, "unit": "kg/cm²"}
